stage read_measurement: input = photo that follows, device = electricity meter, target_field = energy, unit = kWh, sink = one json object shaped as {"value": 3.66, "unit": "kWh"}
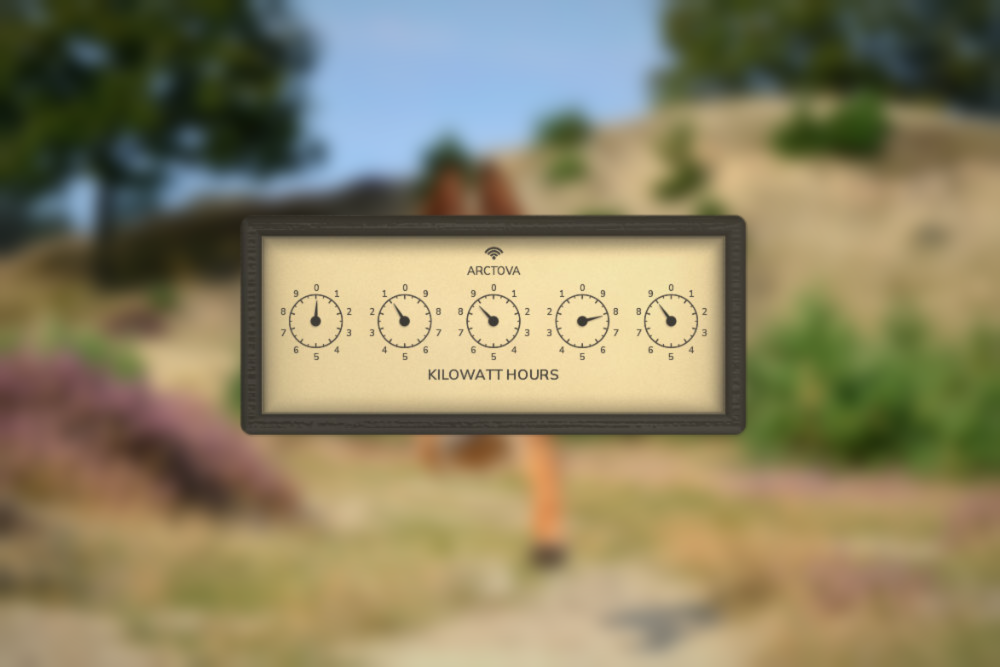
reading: {"value": 879, "unit": "kWh"}
